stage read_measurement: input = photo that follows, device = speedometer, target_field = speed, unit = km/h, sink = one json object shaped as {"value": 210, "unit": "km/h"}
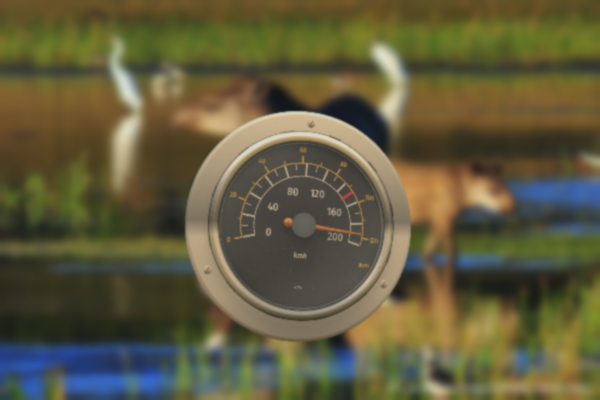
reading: {"value": 190, "unit": "km/h"}
